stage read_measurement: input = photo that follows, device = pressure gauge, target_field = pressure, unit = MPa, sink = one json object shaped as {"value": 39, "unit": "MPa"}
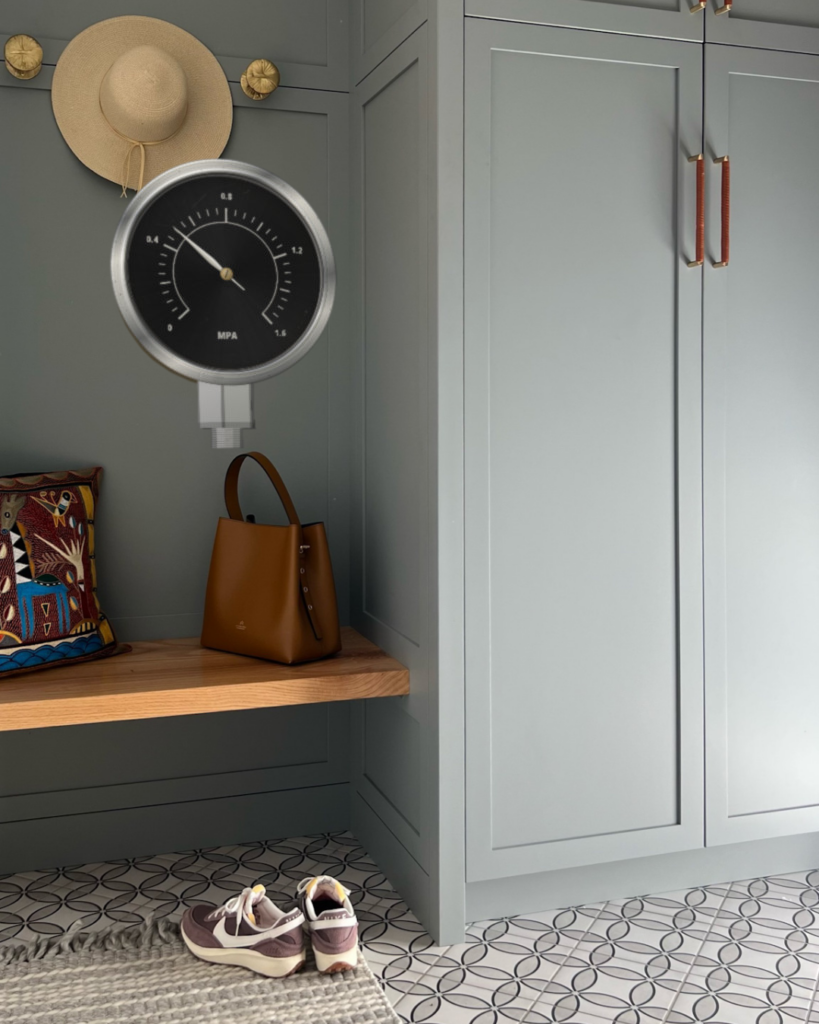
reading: {"value": 0.5, "unit": "MPa"}
